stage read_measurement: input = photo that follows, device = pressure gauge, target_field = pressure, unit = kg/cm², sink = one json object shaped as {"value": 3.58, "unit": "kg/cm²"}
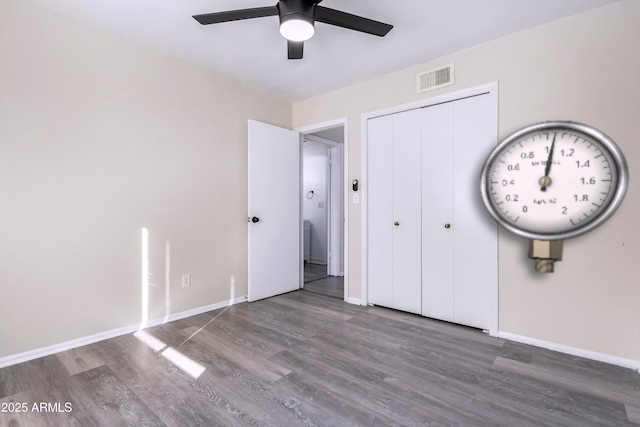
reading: {"value": 1.05, "unit": "kg/cm²"}
